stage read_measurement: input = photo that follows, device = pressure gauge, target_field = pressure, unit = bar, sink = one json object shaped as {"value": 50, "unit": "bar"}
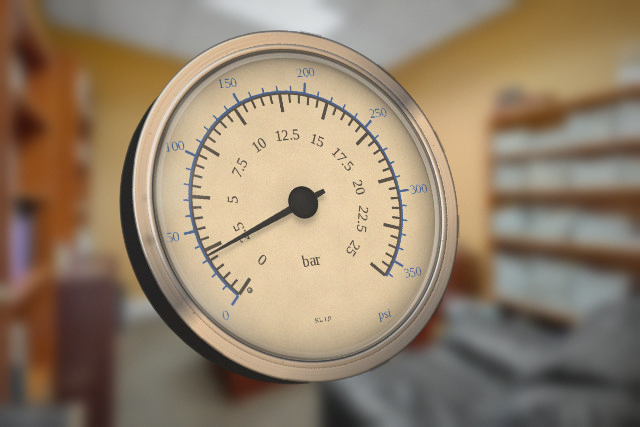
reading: {"value": 2.25, "unit": "bar"}
